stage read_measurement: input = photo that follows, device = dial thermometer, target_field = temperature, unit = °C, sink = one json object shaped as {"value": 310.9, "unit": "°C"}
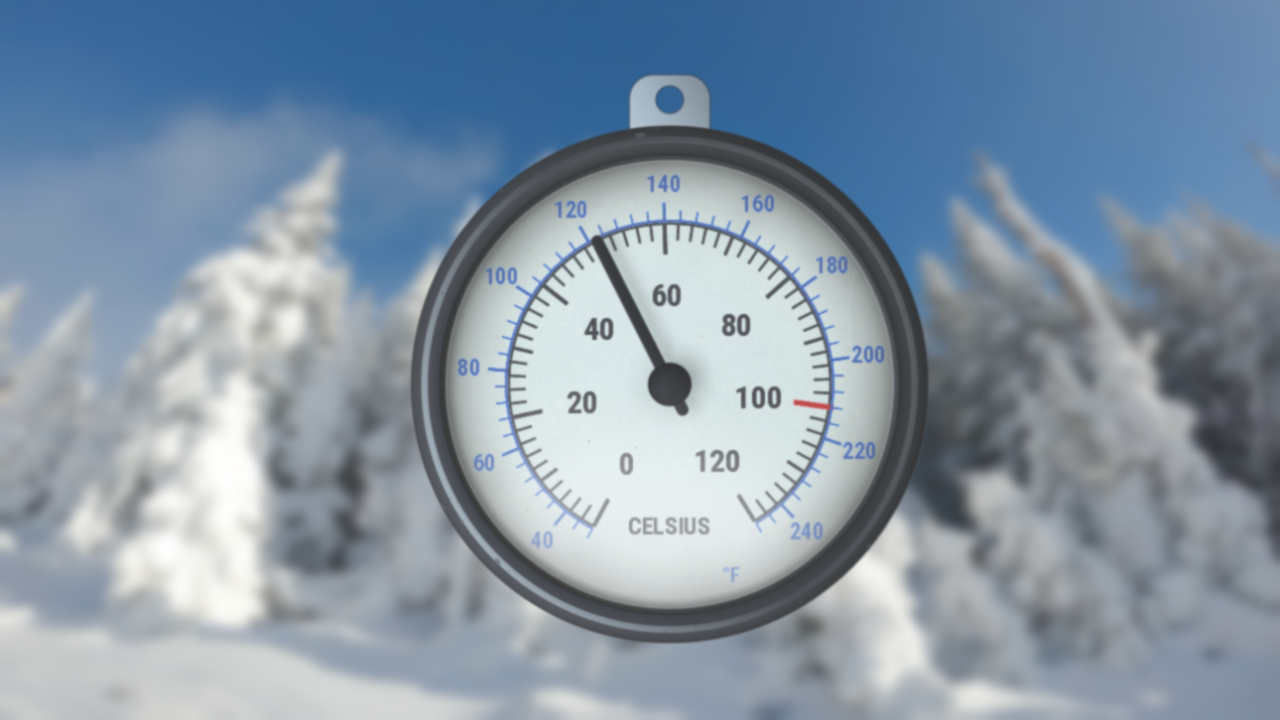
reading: {"value": 50, "unit": "°C"}
